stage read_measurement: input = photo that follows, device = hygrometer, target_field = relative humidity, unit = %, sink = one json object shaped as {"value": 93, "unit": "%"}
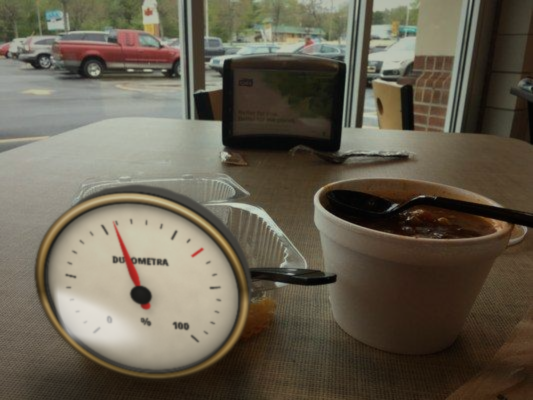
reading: {"value": 44, "unit": "%"}
